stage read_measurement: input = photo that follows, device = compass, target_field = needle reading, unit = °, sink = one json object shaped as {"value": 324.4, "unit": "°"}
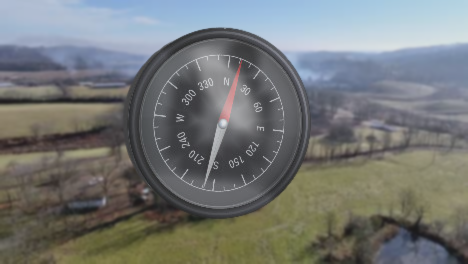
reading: {"value": 10, "unit": "°"}
